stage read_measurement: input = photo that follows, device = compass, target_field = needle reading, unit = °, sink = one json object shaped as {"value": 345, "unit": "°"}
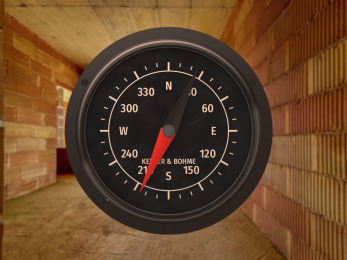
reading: {"value": 205, "unit": "°"}
